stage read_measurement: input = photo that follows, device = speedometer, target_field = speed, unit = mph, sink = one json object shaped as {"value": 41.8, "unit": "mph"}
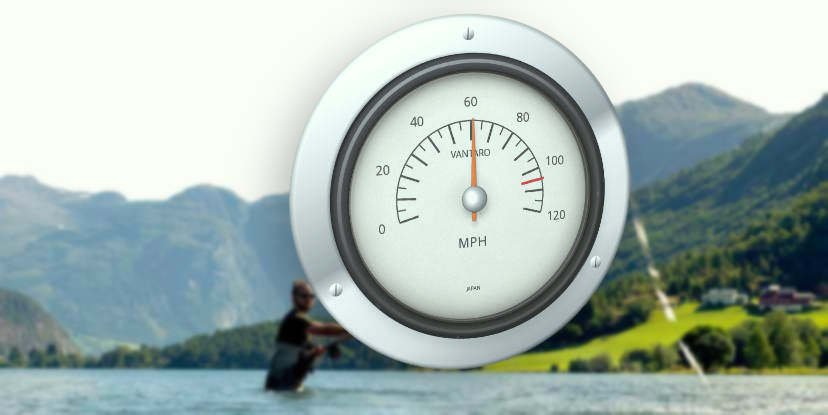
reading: {"value": 60, "unit": "mph"}
